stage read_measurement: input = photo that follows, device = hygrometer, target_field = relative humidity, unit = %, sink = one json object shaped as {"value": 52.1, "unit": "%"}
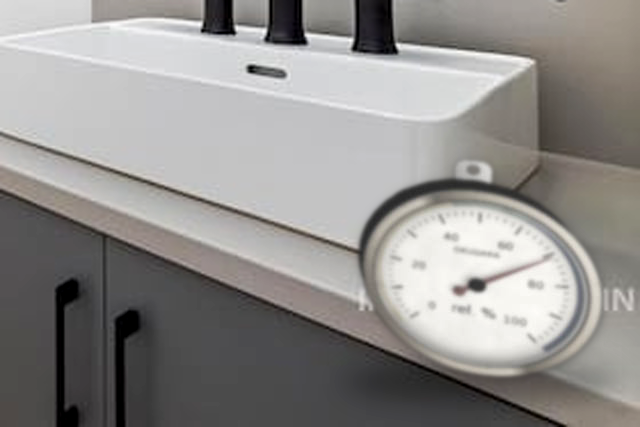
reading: {"value": 70, "unit": "%"}
